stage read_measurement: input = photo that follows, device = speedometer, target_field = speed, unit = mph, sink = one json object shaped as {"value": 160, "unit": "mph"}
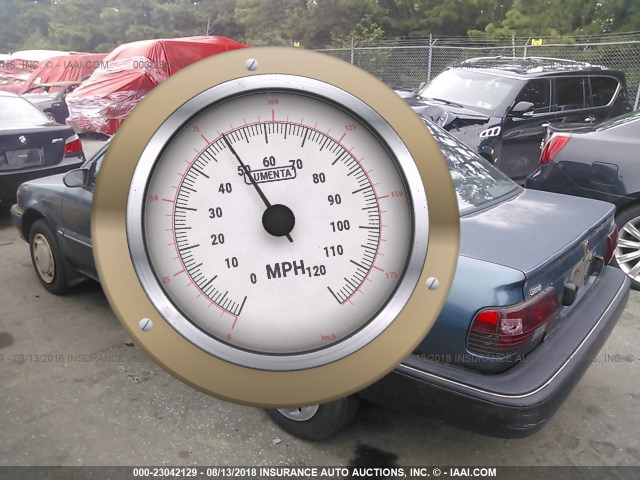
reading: {"value": 50, "unit": "mph"}
